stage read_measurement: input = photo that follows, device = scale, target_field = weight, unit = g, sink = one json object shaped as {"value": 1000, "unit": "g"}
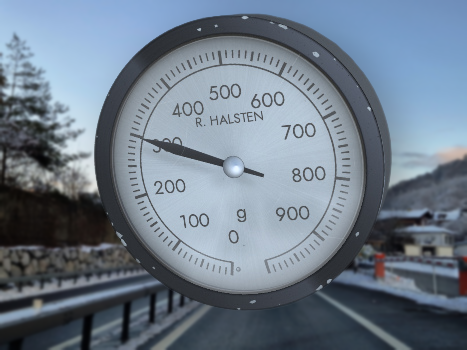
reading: {"value": 300, "unit": "g"}
